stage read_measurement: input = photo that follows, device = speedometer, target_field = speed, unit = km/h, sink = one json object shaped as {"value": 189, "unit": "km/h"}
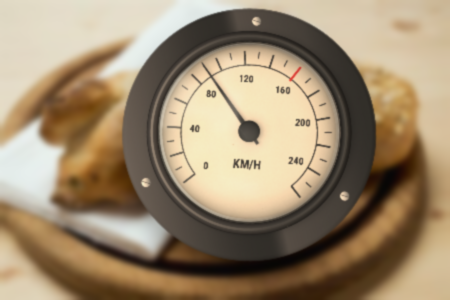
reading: {"value": 90, "unit": "km/h"}
